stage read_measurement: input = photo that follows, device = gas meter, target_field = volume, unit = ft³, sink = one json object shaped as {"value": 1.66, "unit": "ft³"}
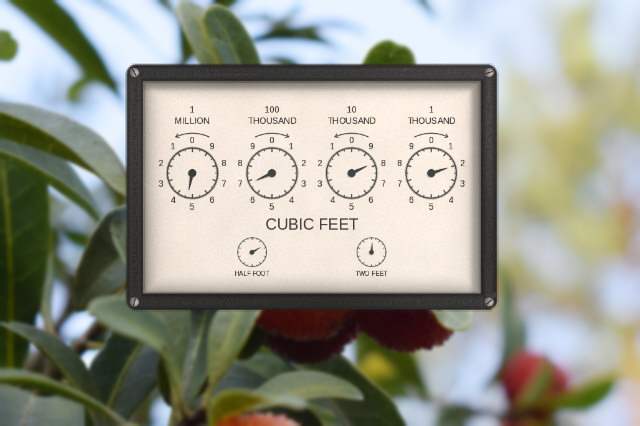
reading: {"value": 468200, "unit": "ft³"}
